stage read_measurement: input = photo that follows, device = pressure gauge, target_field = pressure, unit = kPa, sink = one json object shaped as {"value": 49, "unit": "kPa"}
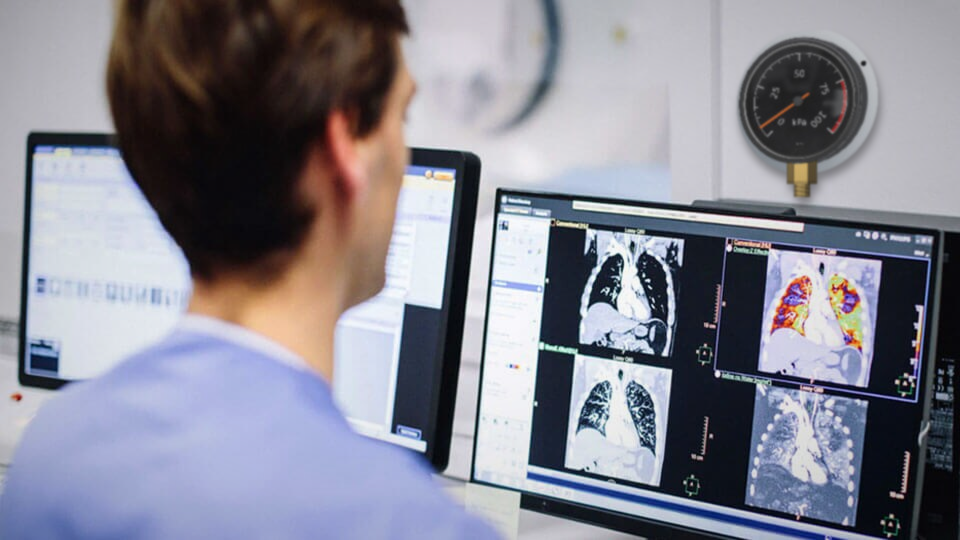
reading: {"value": 5, "unit": "kPa"}
